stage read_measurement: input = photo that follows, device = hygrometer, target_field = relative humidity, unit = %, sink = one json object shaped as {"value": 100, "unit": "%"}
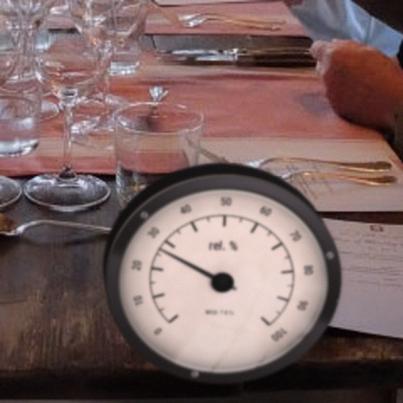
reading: {"value": 27.5, "unit": "%"}
